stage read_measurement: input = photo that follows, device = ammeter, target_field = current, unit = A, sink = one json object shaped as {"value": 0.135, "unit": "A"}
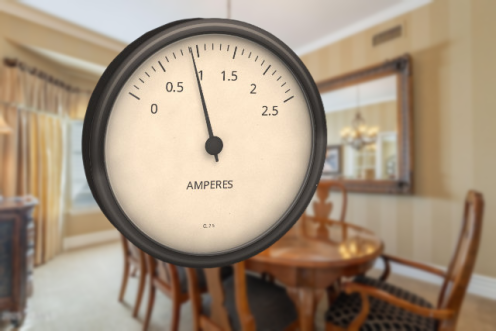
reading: {"value": 0.9, "unit": "A"}
